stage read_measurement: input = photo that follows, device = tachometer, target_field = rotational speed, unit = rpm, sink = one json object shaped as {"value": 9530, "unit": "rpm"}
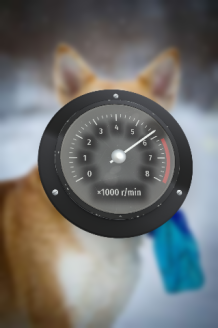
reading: {"value": 5800, "unit": "rpm"}
